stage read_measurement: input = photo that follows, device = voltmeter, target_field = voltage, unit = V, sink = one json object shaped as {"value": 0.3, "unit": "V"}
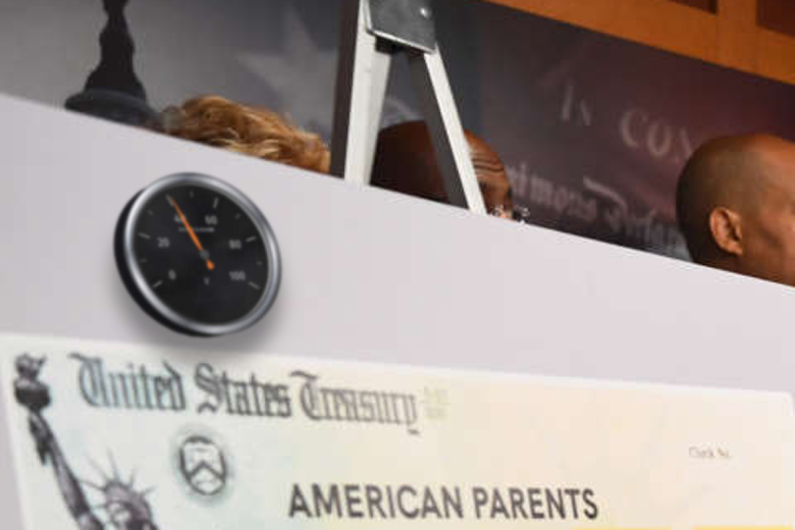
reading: {"value": 40, "unit": "V"}
